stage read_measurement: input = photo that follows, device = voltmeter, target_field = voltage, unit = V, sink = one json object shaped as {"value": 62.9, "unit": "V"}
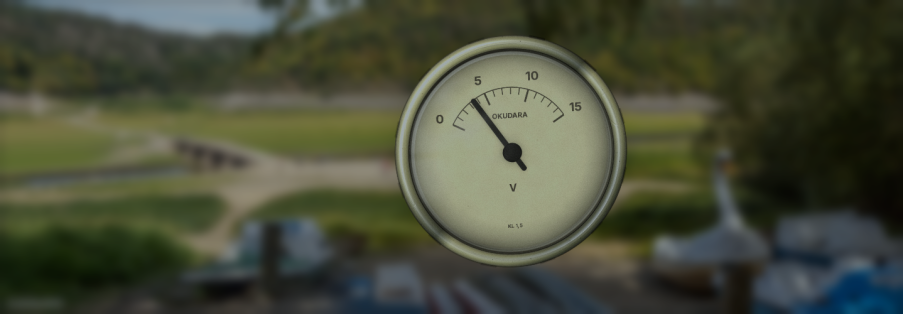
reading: {"value": 3.5, "unit": "V"}
